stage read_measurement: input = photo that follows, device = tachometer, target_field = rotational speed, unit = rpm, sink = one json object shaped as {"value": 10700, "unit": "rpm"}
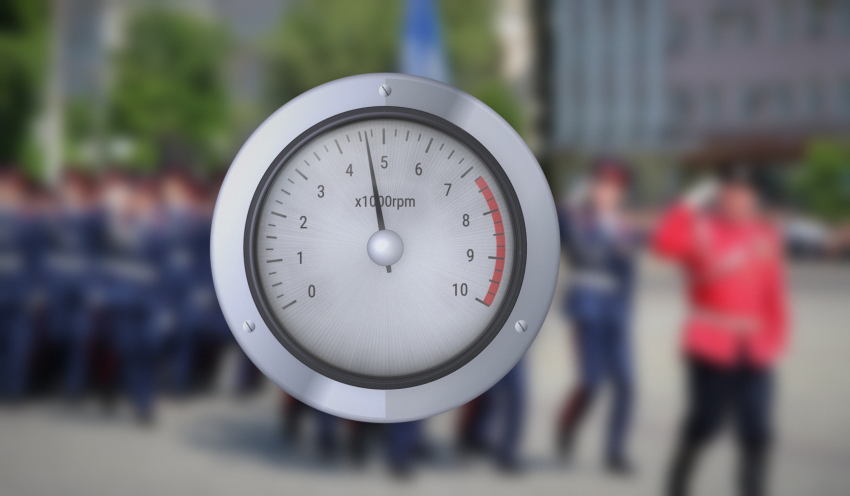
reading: {"value": 4625, "unit": "rpm"}
